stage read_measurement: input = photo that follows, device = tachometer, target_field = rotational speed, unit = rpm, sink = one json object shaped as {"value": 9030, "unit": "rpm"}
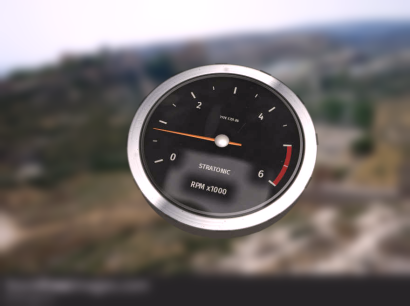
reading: {"value": 750, "unit": "rpm"}
